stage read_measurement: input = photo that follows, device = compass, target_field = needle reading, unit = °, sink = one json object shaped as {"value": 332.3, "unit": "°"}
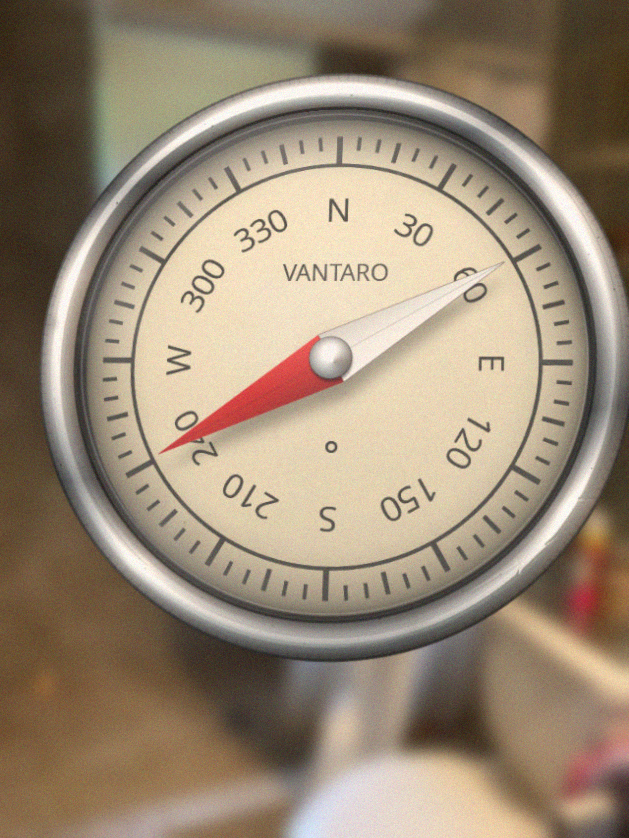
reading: {"value": 240, "unit": "°"}
